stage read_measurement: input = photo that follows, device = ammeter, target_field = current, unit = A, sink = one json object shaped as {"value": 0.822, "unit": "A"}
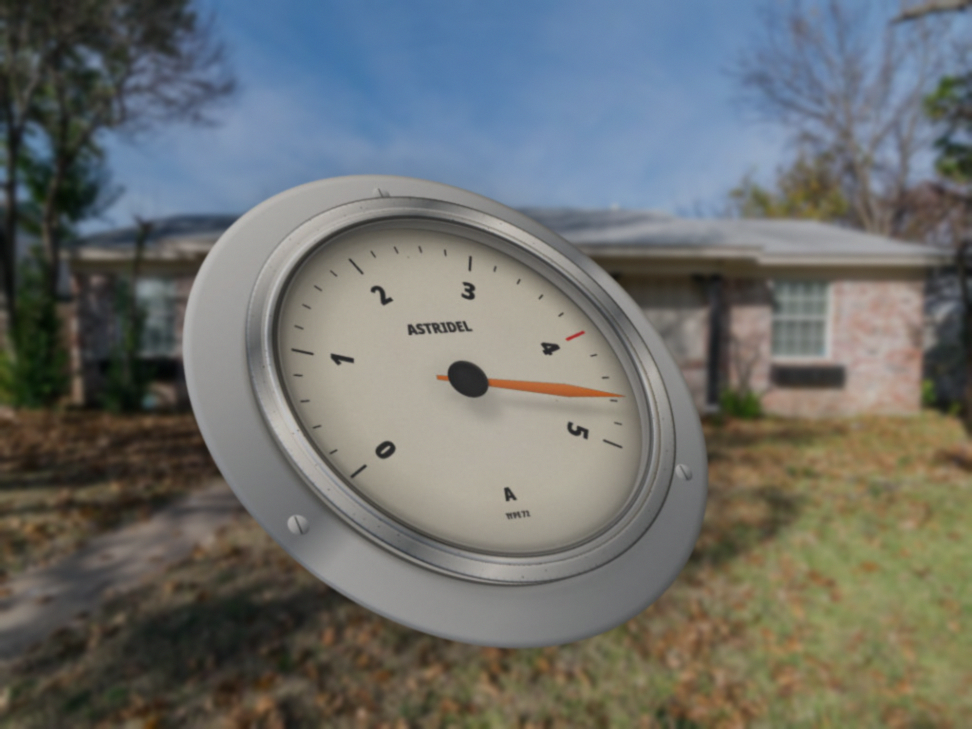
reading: {"value": 4.6, "unit": "A"}
